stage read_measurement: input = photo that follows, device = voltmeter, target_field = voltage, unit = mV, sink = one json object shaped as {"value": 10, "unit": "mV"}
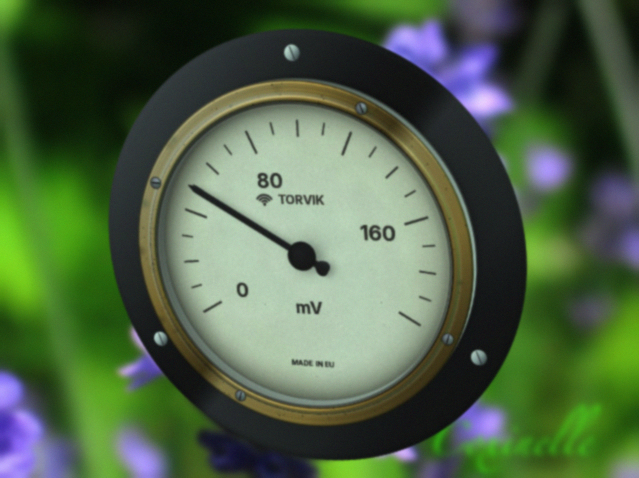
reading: {"value": 50, "unit": "mV"}
